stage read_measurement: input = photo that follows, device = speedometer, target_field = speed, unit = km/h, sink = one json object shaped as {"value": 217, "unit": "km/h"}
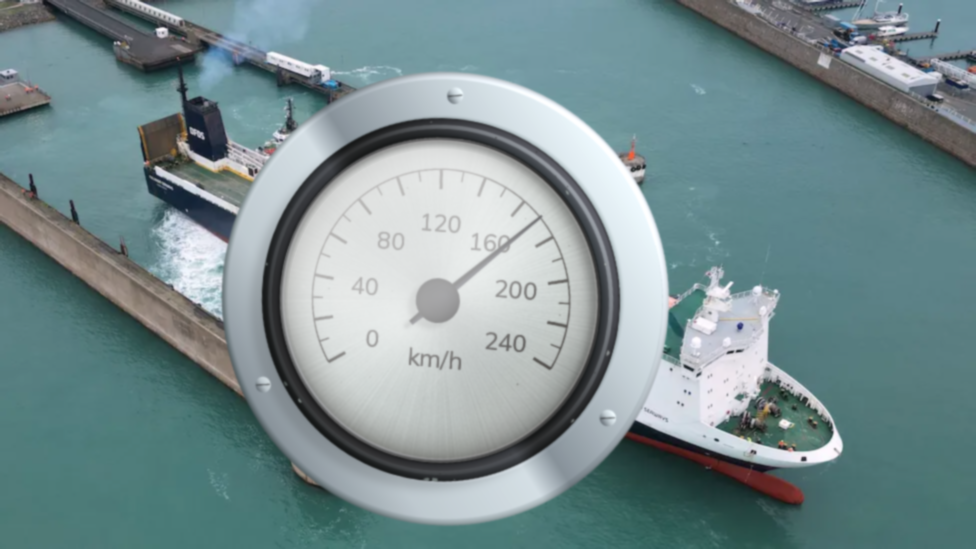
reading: {"value": 170, "unit": "km/h"}
